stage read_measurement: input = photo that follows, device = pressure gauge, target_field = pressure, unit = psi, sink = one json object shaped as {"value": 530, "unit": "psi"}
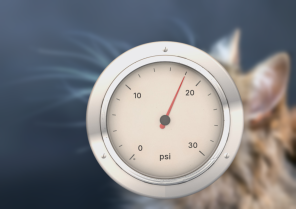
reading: {"value": 18, "unit": "psi"}
